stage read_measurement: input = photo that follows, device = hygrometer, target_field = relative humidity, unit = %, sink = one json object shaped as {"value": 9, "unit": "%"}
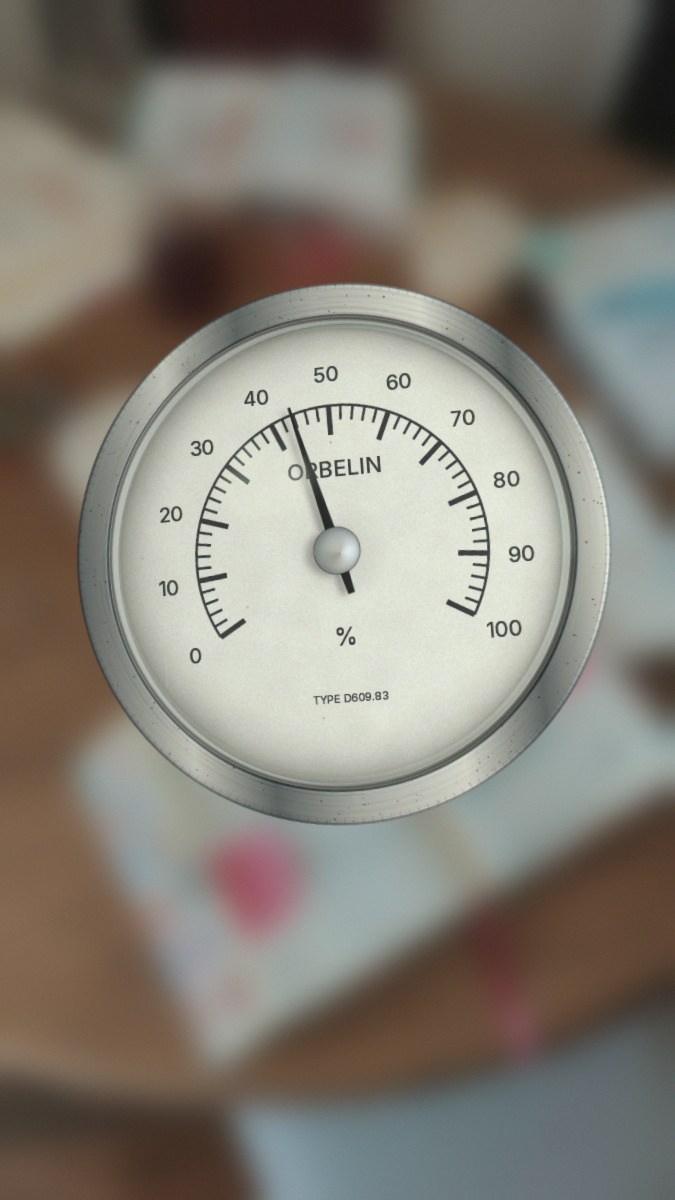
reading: {"value": 44, "unit": "%"}
